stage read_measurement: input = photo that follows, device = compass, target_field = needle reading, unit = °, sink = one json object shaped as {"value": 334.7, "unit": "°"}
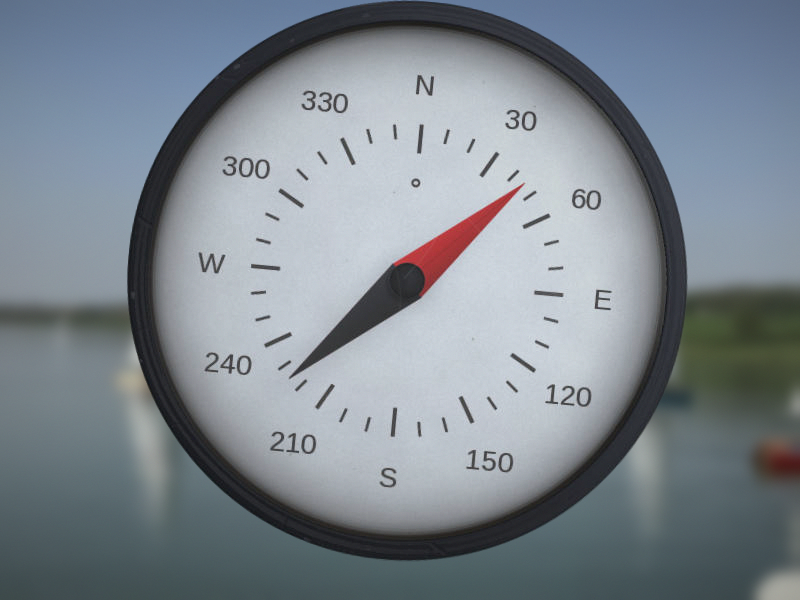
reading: {"value": 45, "unit": "°"}
